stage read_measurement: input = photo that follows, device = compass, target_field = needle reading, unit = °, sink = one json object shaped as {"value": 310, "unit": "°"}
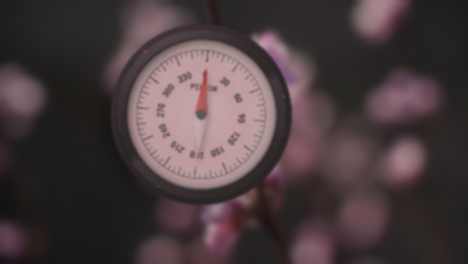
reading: {"value": 0, "unit": "°"}
